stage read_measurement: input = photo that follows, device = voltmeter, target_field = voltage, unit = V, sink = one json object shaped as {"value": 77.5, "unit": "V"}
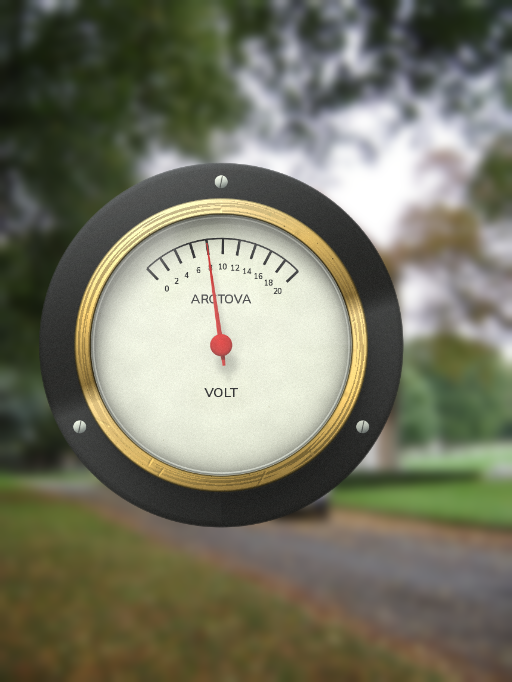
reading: {"value": 8, "unit": "V"}
